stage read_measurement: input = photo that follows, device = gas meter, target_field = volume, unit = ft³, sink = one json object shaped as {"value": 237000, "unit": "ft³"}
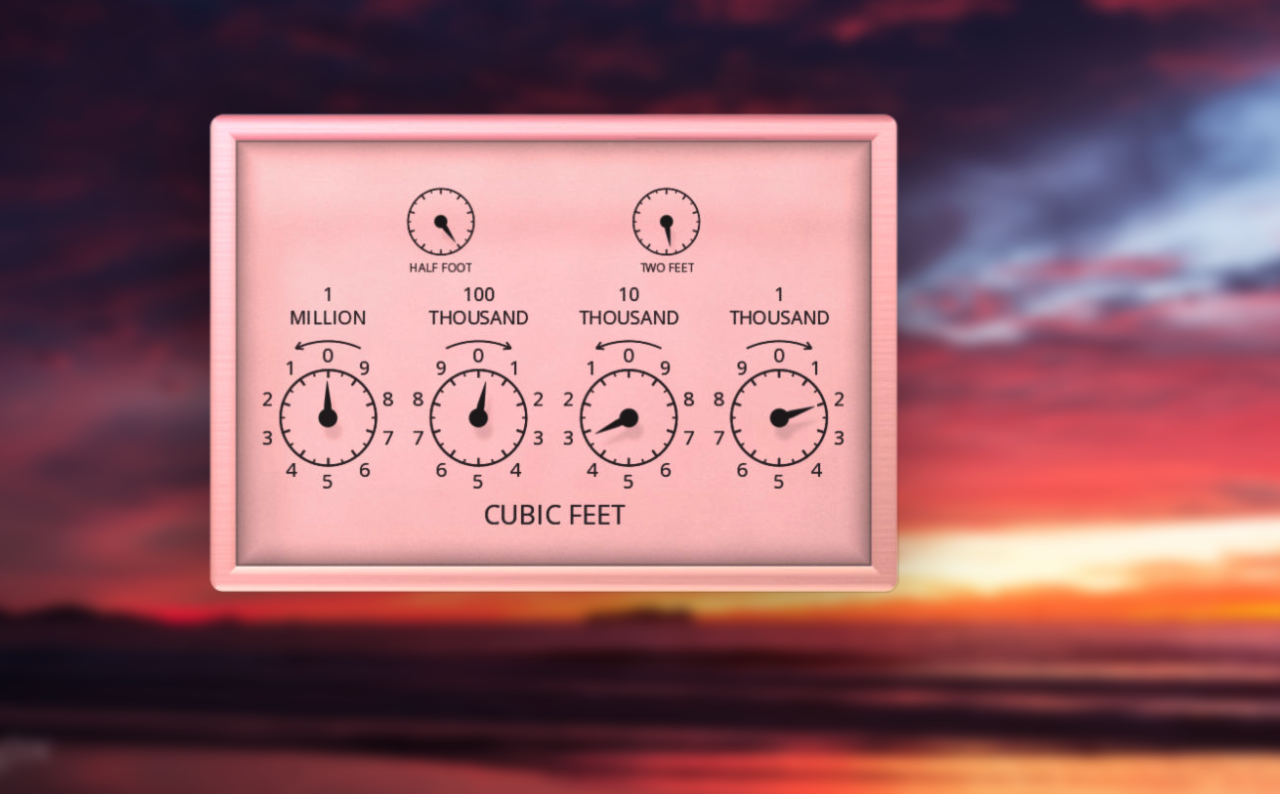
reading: {"value": 3200, "unit": "ft³"}
